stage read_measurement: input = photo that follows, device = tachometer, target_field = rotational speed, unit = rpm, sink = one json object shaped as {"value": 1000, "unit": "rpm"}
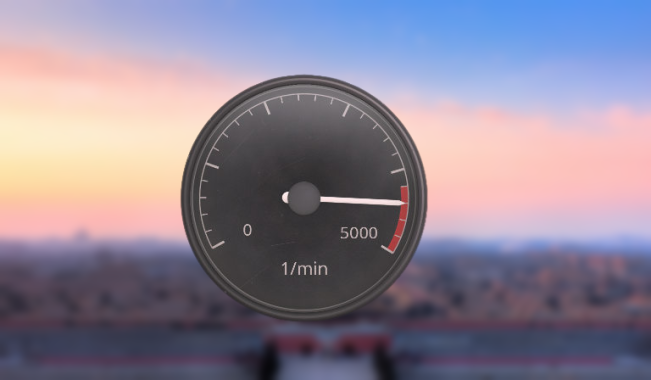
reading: {"value": 4400, "unit": "rpm"}
